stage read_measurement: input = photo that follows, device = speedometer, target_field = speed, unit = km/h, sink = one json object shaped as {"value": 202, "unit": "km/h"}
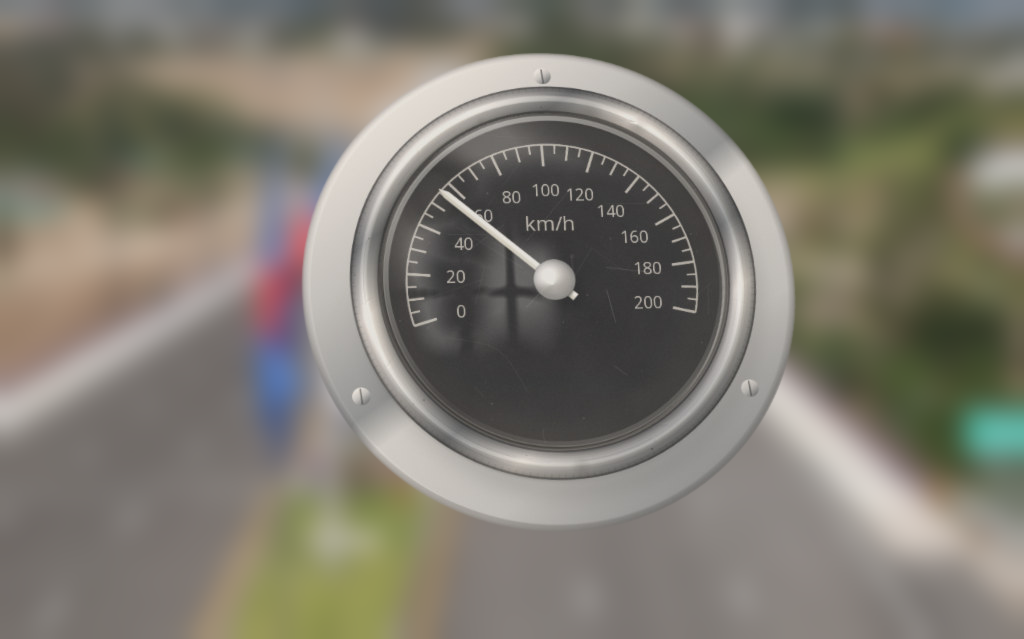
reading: {"value": 55, "unit": "km/h"}
